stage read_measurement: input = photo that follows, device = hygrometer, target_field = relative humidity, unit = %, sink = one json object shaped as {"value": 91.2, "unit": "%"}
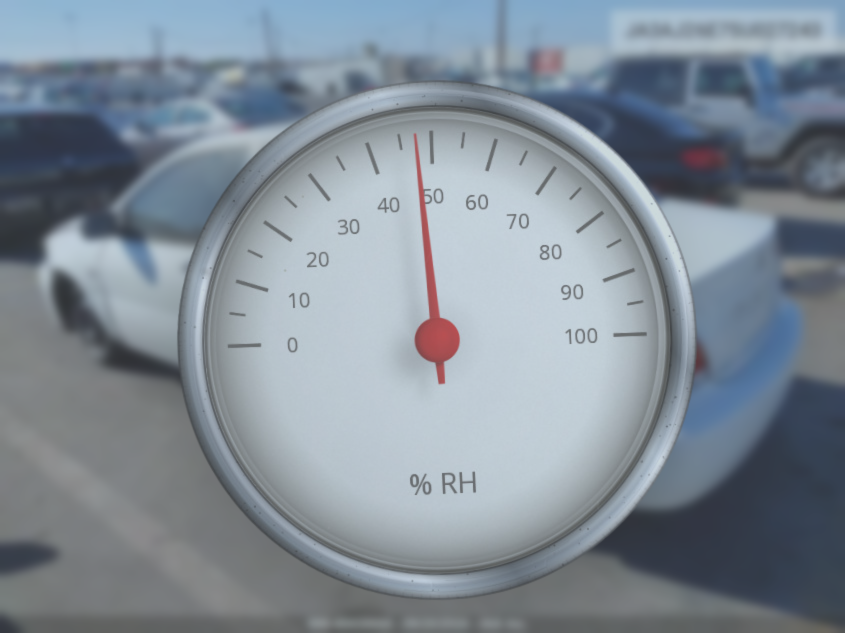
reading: {"value": 47.5, "unit": "%"}
